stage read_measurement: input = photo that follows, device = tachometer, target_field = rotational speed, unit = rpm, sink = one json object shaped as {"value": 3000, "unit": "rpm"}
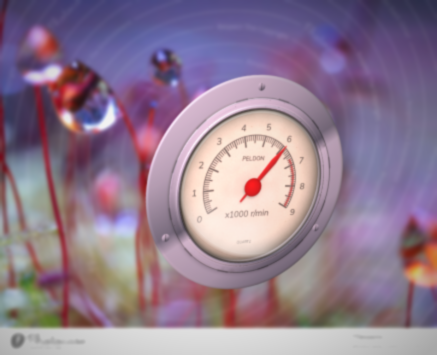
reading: {"value": 6000, "unit": "rpm"}
